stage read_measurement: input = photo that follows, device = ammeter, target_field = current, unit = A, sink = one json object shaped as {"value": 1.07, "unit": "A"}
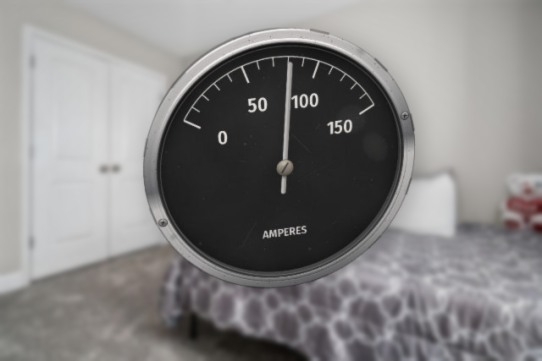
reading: {"value": 80, "unit": "A"}
